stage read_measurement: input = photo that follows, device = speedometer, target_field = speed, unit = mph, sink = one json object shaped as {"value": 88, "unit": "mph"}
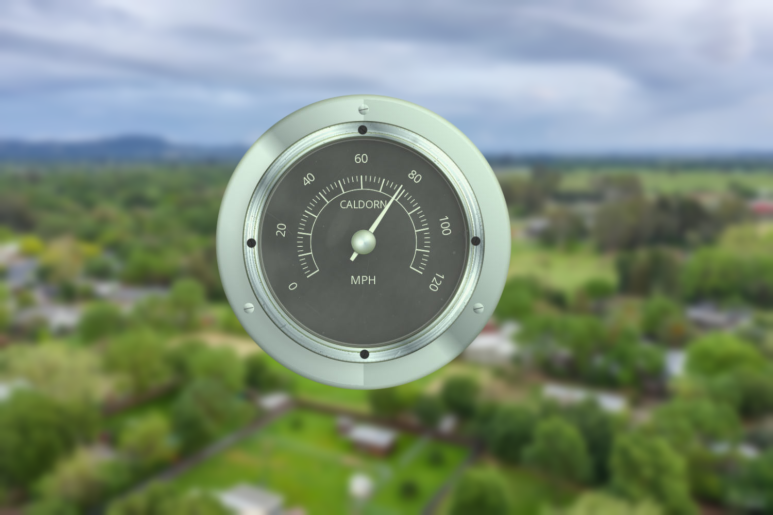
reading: {"value": 78, "unit": "mph"}
